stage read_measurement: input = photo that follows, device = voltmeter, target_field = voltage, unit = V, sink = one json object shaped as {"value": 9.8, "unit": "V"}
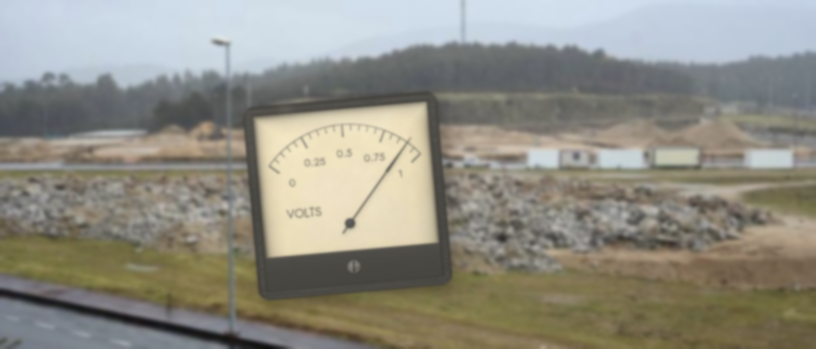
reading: {"value": 0.9, "unit": "V"}
